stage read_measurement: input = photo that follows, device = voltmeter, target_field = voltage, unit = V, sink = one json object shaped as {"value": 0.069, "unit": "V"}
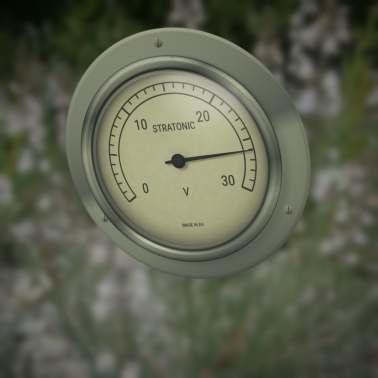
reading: {"value": 26, "unit": "V"}
